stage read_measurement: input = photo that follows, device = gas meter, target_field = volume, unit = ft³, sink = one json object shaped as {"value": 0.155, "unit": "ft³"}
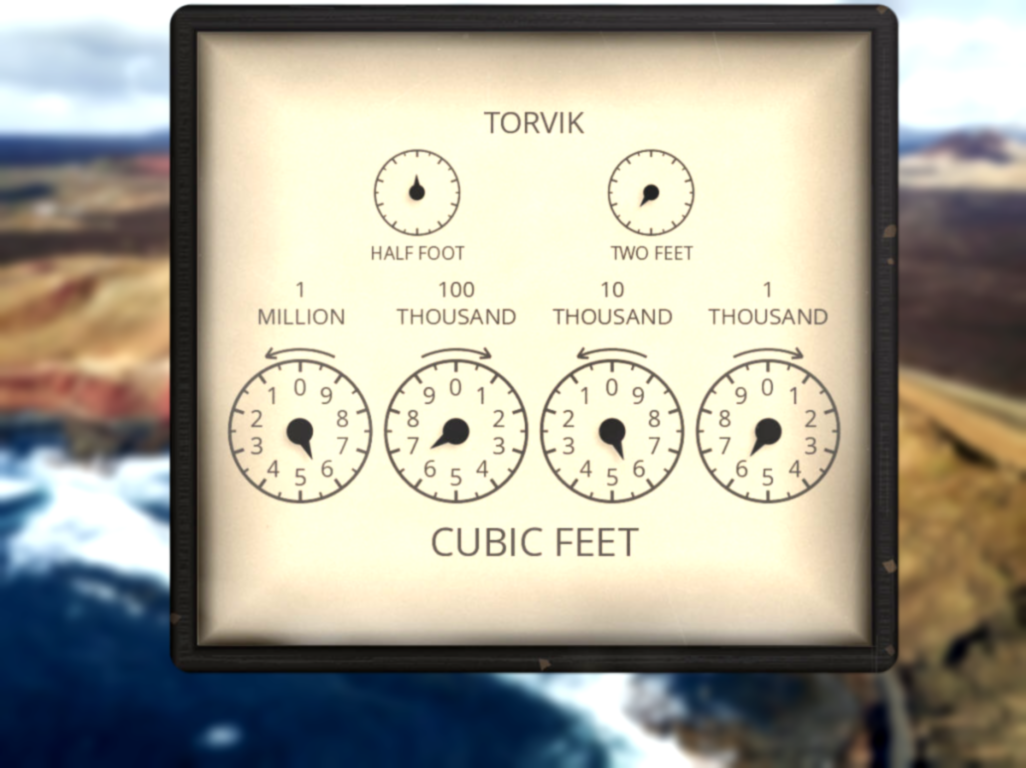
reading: {"value": 565600, "unit": "ft³"}
